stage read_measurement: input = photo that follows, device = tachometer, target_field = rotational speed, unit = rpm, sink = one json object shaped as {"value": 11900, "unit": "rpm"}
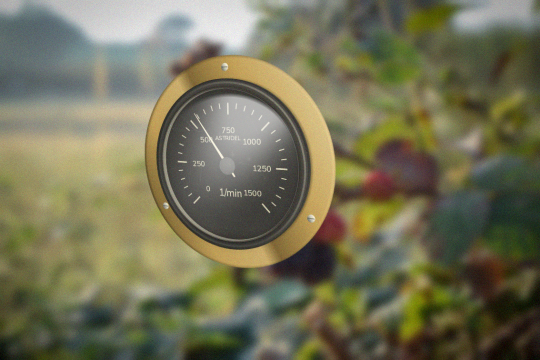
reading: {"value": 550, "unit": "rpm"}
